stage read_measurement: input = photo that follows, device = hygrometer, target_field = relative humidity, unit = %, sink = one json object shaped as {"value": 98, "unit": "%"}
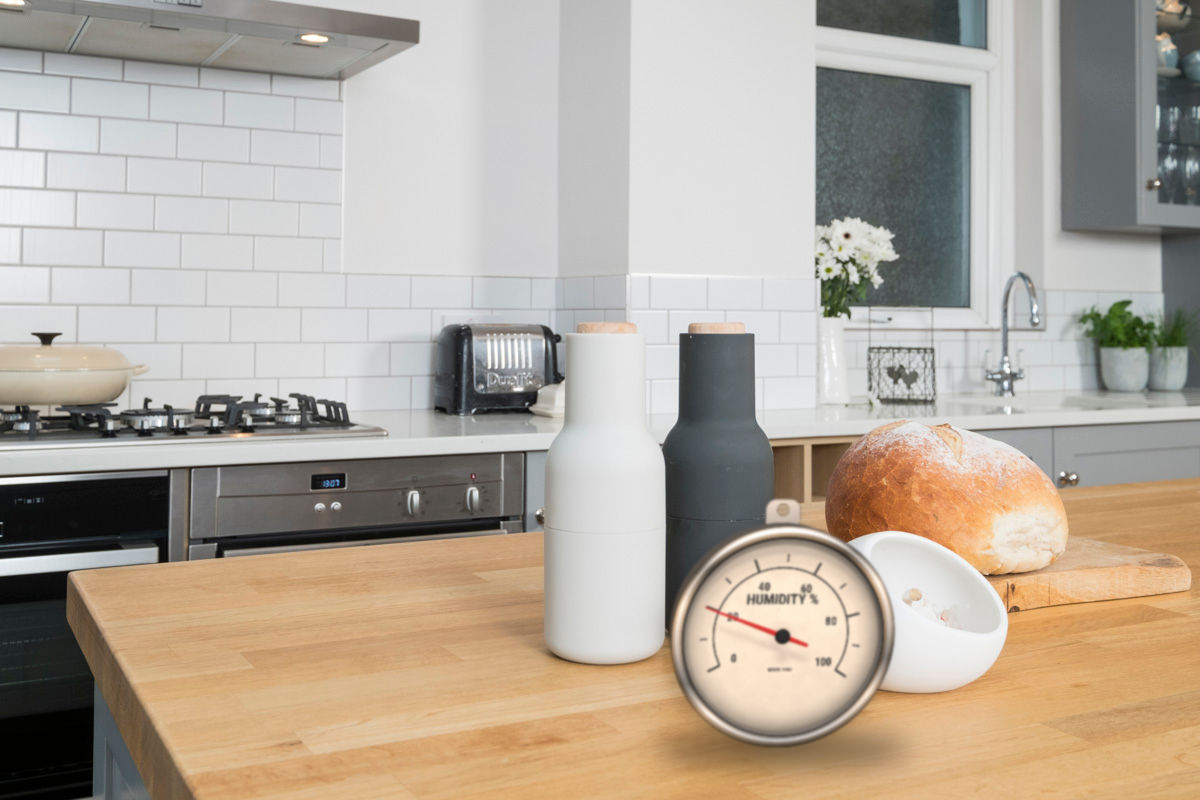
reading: {"value": 20, "unit": "%"}
